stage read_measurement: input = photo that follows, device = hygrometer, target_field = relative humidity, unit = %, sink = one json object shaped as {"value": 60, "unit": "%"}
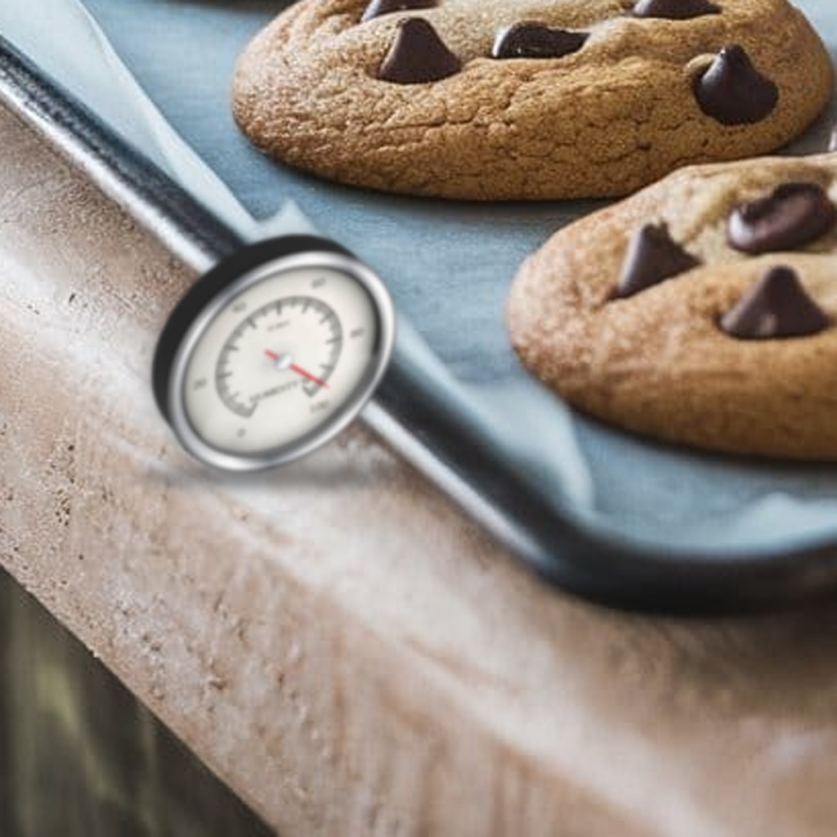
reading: {"value": 95, "unit": "%"}
